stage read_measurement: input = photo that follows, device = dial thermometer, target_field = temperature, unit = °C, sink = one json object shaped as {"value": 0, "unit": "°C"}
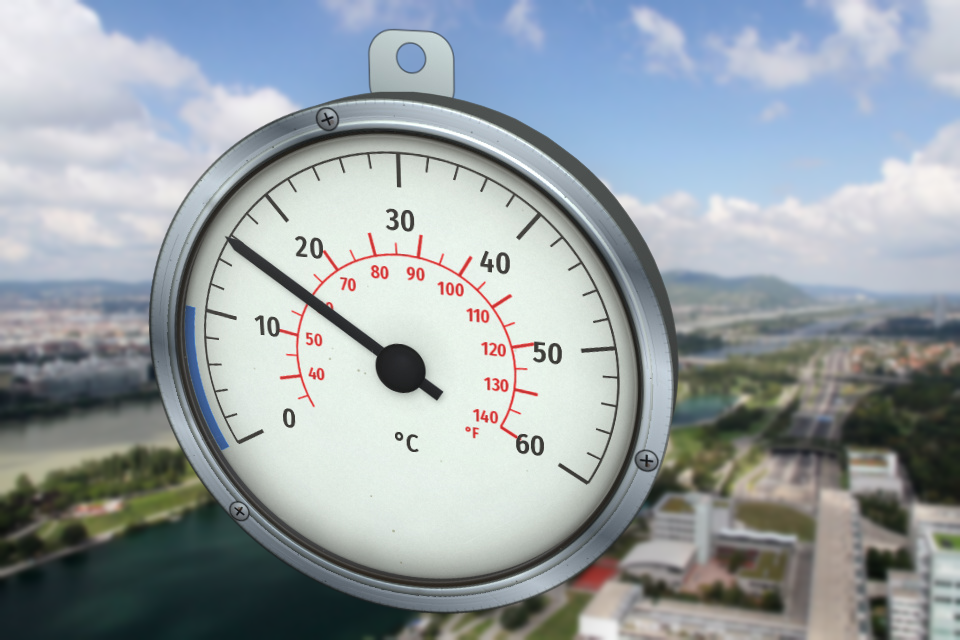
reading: {"value": 16, "unit": "°C"}
